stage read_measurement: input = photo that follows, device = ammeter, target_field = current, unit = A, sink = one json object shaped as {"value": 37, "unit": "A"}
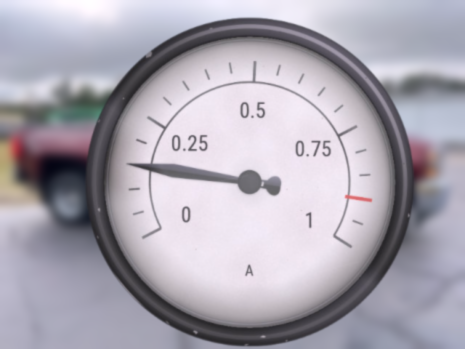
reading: {"value": 0.15, "unit": "A"}
